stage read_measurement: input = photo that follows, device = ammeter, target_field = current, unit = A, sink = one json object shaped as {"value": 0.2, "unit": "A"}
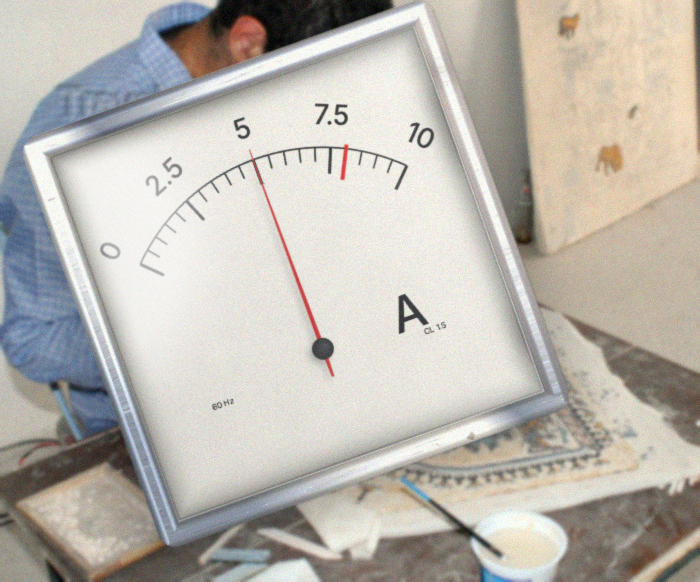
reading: {"value": 5, "unit": "A"}
